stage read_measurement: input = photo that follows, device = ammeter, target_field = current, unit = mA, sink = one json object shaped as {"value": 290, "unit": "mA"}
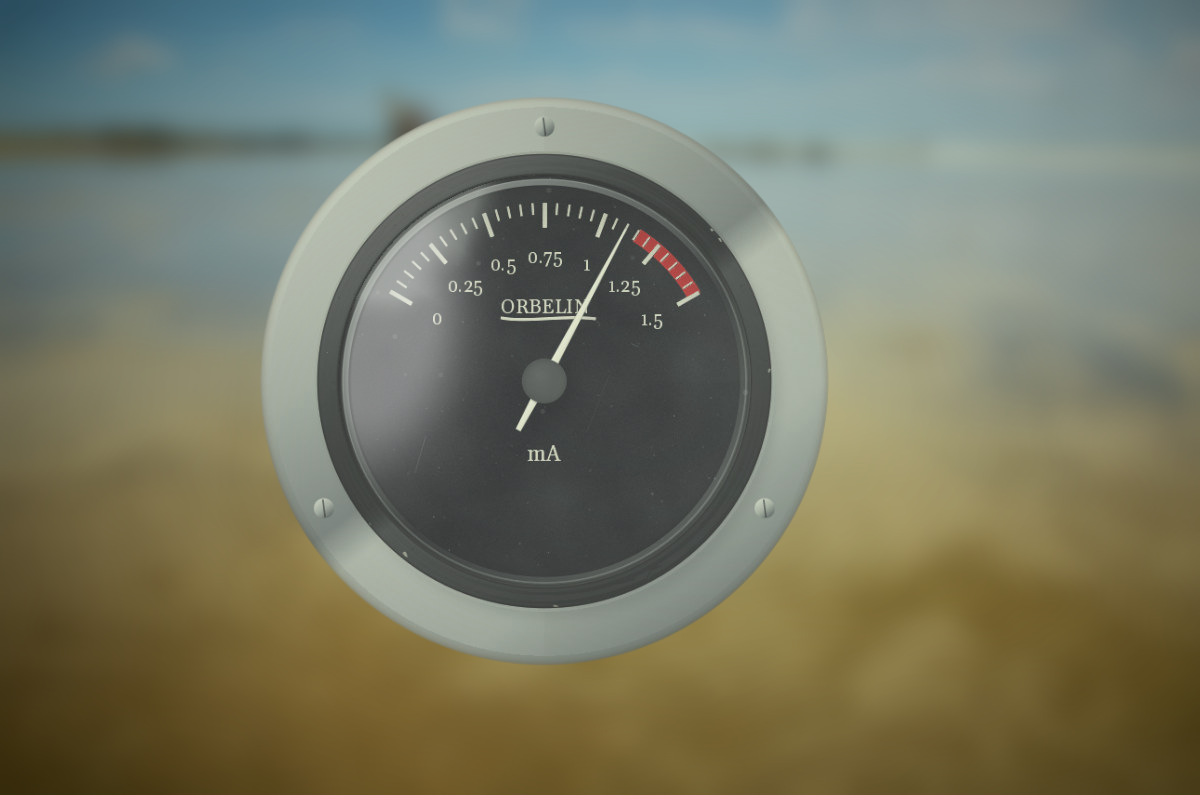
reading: {"value": 1.1, "unit": "mA"}
